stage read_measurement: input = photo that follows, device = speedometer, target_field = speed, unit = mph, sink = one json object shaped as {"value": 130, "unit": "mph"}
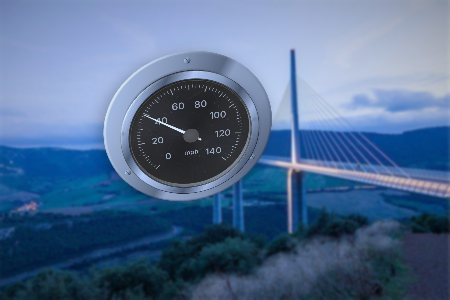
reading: {"value": 40, "unit": "mph"}
